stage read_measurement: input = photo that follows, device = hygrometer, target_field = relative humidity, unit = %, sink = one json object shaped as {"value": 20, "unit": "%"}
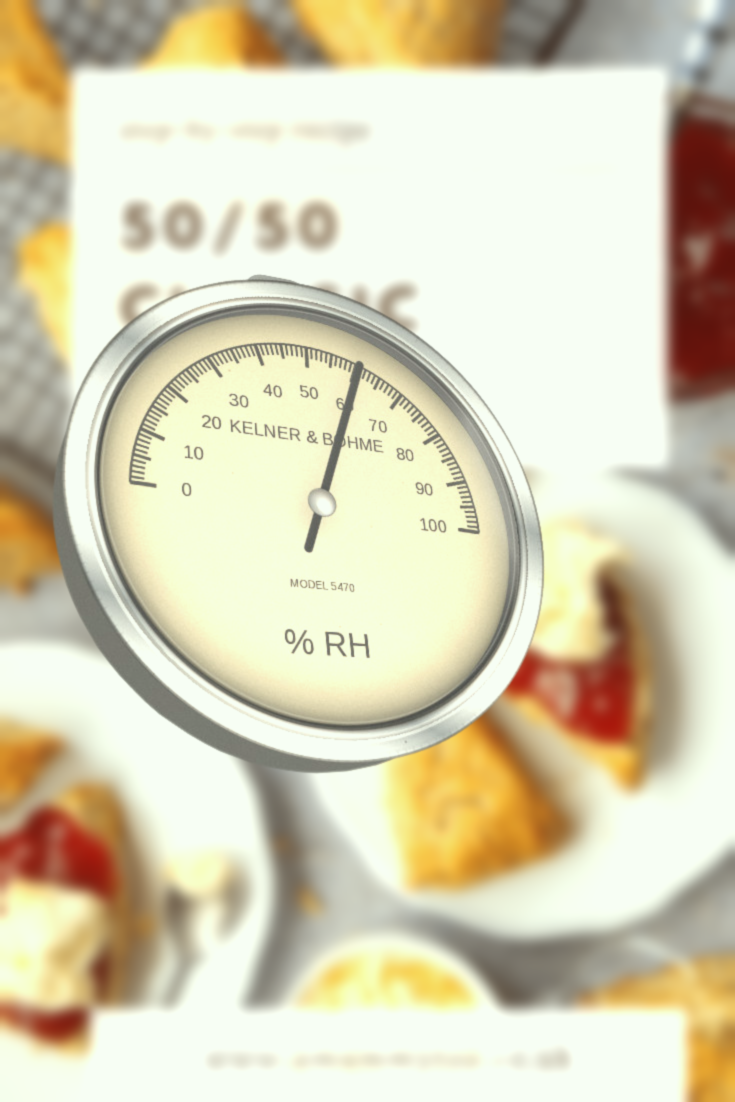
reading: {"value": 60, "unit": "%"}
